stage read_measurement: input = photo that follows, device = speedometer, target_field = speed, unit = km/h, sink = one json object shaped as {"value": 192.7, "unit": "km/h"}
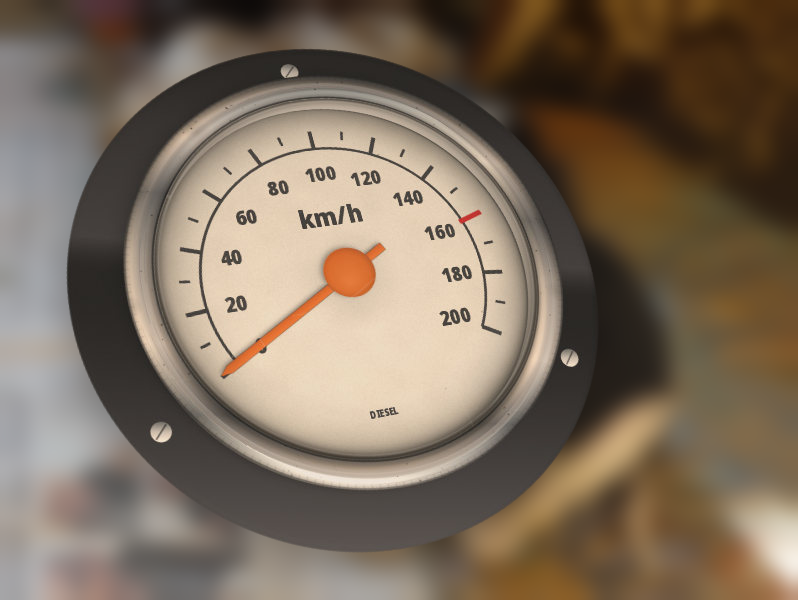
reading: {"value": 0, "unit": "km/h"}
